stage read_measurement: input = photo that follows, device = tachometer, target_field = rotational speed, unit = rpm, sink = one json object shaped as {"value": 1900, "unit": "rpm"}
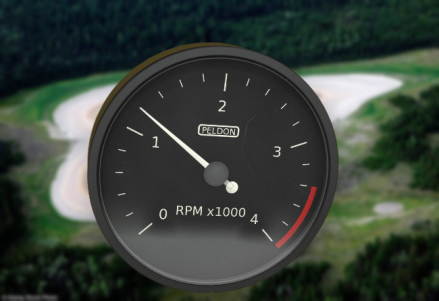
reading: {"value": 1200, "unit": "rpm"}
